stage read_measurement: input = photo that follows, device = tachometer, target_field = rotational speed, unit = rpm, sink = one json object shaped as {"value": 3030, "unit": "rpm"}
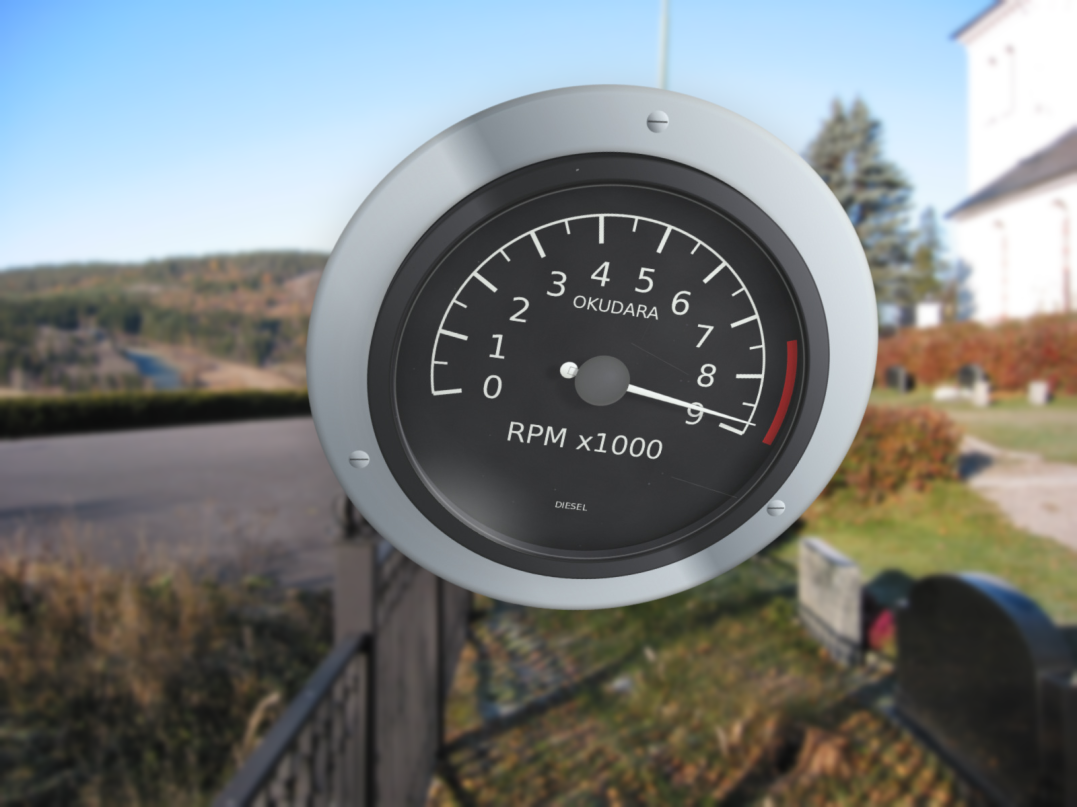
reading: {"value": 8750, "unit": "rpm"}
